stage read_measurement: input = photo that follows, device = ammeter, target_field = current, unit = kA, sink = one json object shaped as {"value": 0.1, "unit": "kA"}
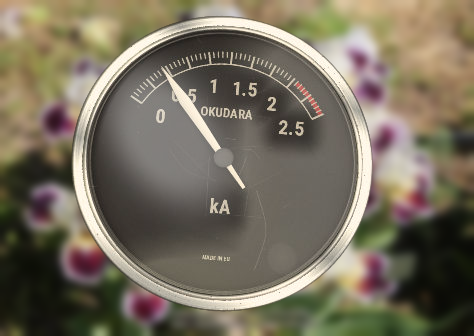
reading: {"value": 0.45, "unit": "kA"}
